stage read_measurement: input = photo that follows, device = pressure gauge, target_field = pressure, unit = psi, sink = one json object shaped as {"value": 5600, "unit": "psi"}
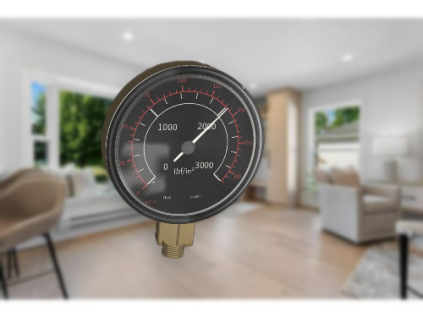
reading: {"value": 2000, "unit": "psi"}
